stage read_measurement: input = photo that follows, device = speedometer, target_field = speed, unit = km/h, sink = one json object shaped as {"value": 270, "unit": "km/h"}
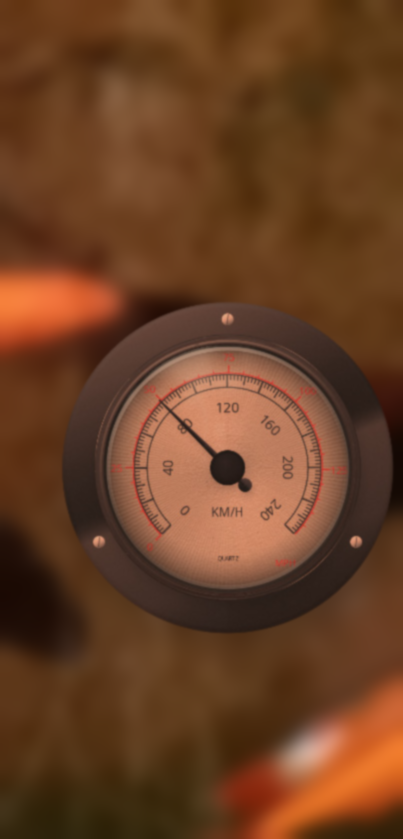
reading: {"value": 80, "unit": "km/h"}
